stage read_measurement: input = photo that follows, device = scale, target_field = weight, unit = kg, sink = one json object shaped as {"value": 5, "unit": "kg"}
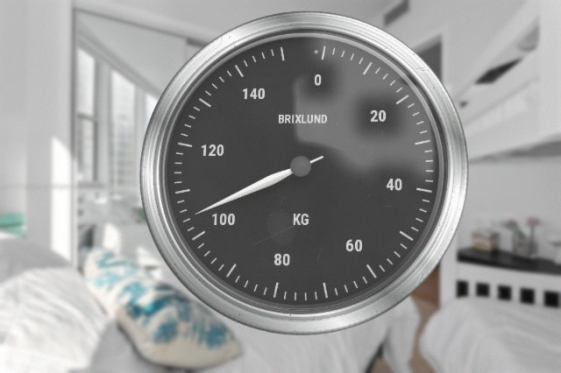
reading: {"value": 104, "unit": "kg"}
